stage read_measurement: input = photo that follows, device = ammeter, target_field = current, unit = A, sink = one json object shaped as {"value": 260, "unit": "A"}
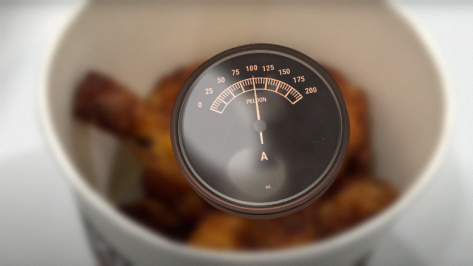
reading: {"value": 100, "unit": "A"}
